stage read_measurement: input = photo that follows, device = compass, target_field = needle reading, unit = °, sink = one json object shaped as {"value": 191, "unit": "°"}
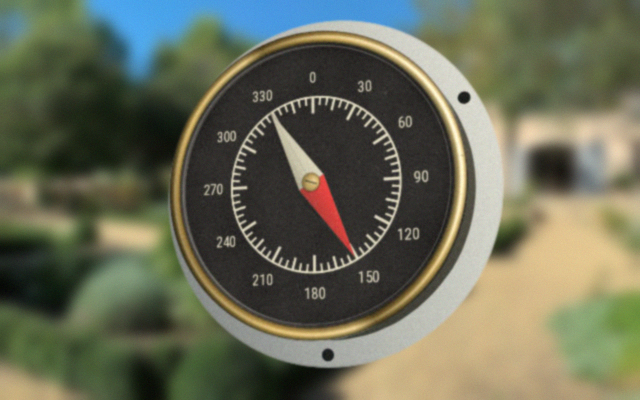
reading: {"value": 150, "unit": "°"}
